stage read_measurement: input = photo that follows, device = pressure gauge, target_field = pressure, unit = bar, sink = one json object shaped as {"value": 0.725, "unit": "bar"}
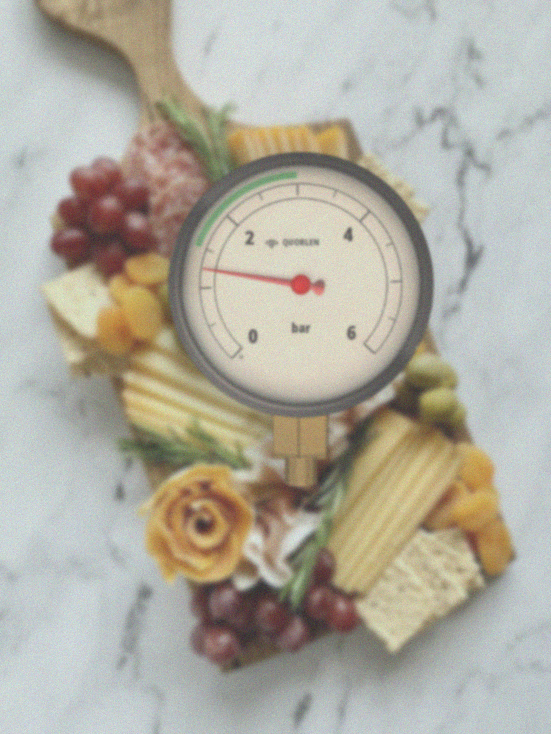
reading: {"value": 1.25, "unit": "bar"}
